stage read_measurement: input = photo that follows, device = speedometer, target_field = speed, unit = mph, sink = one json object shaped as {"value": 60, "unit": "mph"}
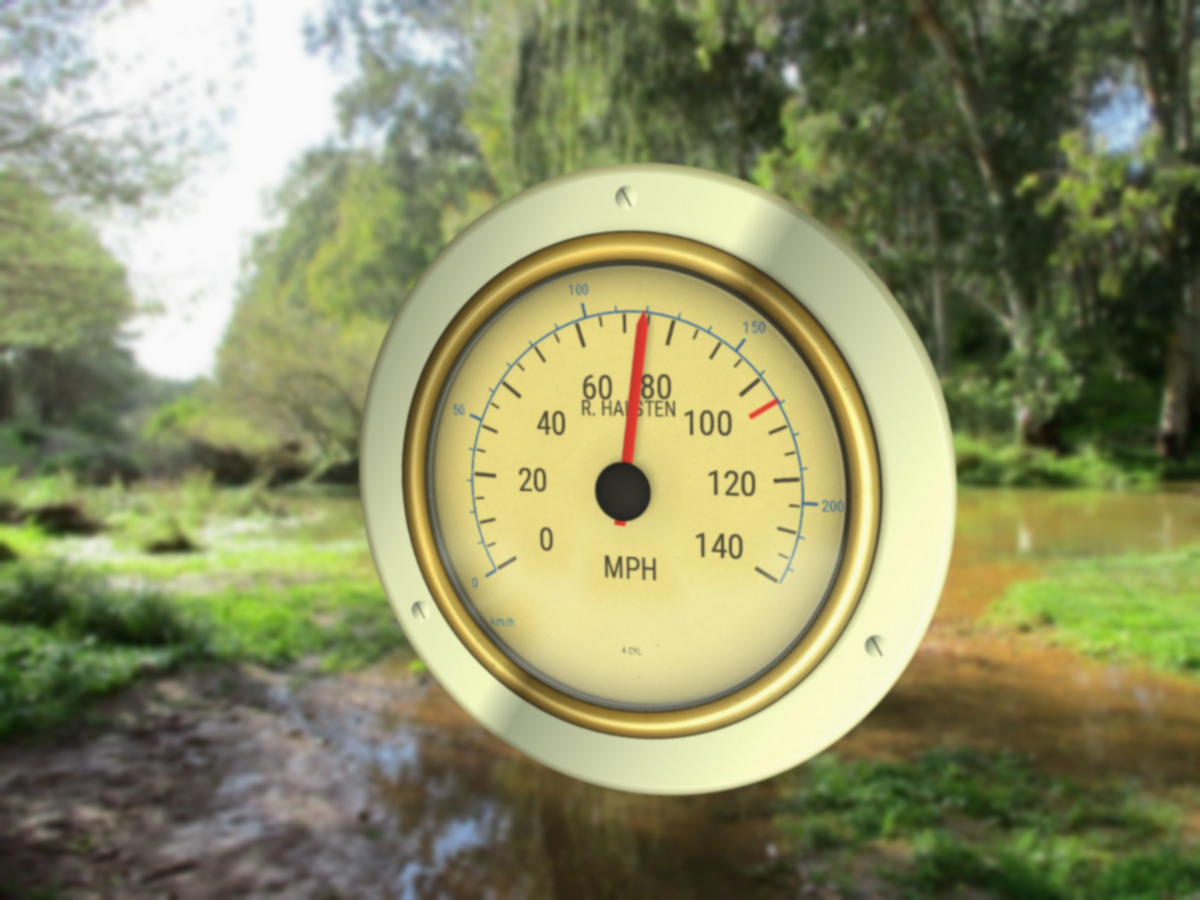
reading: {"value": 75, "unit": "mph"}
